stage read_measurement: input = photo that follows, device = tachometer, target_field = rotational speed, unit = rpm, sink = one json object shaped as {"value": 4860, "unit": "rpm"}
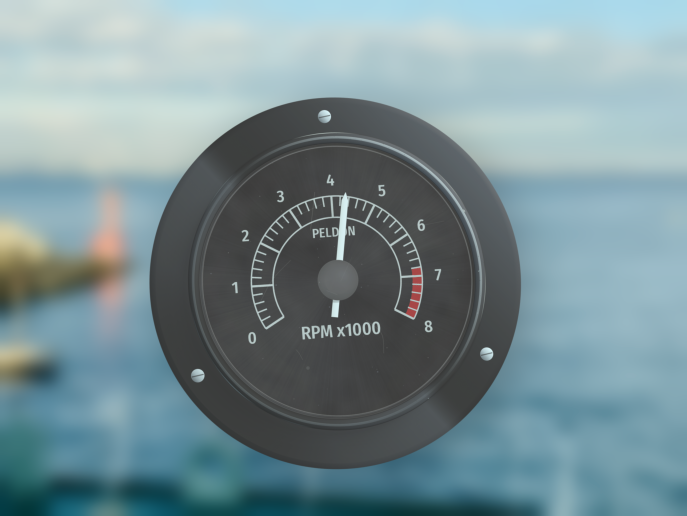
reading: {"value": 4300, "unit": "rpm"}
